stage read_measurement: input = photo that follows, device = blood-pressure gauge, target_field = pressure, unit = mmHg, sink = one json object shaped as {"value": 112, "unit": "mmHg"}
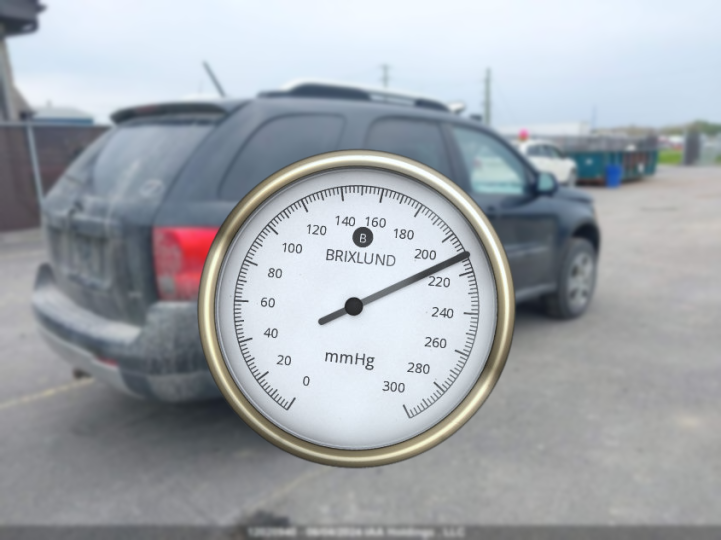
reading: {"value": 212, "unit": "mmHg"}
